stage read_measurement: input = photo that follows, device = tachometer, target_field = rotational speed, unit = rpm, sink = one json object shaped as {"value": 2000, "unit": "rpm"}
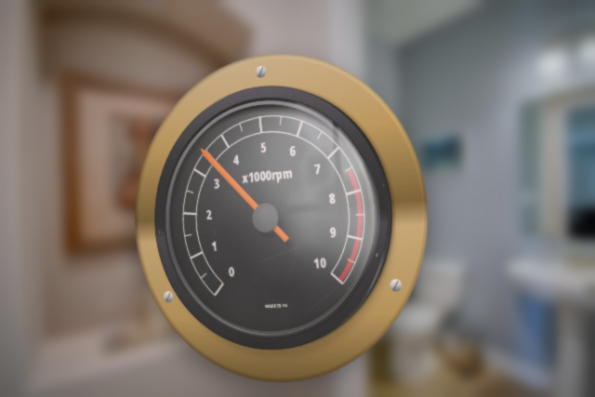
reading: {"value": 3500, "unit": "rpm"}
